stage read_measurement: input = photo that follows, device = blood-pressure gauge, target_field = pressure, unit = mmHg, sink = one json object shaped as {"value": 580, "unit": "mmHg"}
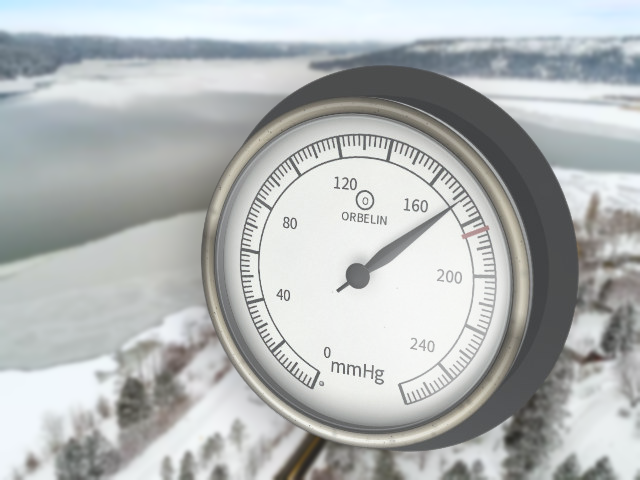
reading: {"value": 172, "unit": "mmHg"}
